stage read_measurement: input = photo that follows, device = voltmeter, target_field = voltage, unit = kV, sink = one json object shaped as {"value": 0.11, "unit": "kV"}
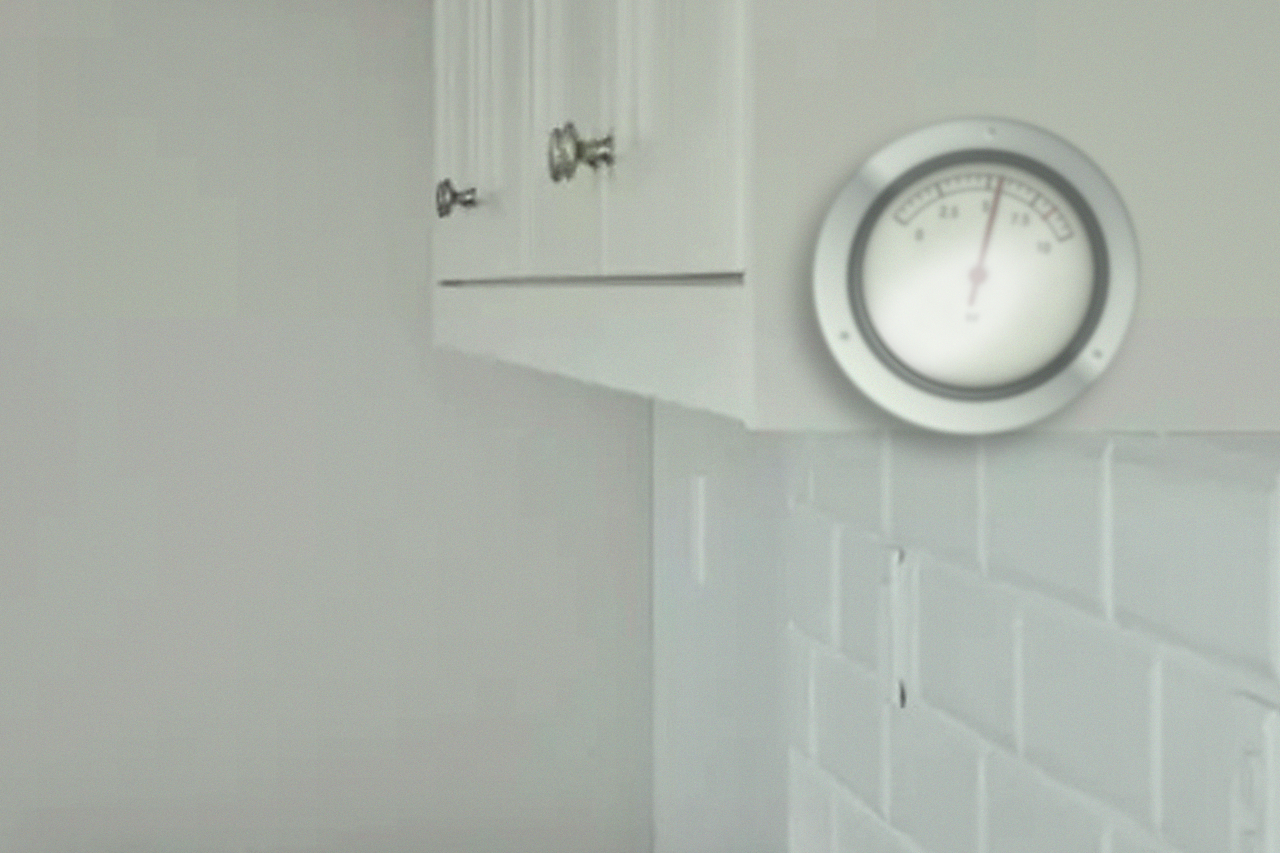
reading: {"value": 5.5, "unit": "kV"}
